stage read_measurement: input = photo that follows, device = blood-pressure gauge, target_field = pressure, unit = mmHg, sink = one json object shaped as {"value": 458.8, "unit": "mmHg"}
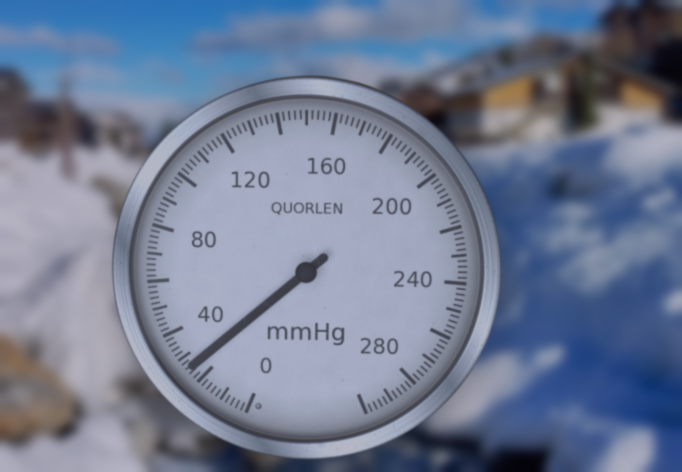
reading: {"value": 26, "unit": "mmHg"}
